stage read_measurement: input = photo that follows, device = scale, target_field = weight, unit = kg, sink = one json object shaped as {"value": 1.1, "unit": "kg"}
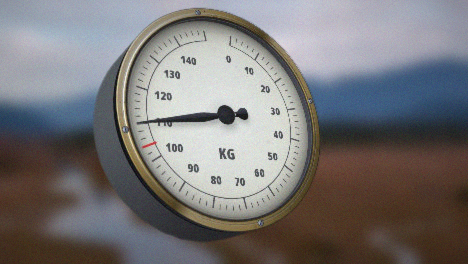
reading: {"value": 110, "unit": "kg"}
